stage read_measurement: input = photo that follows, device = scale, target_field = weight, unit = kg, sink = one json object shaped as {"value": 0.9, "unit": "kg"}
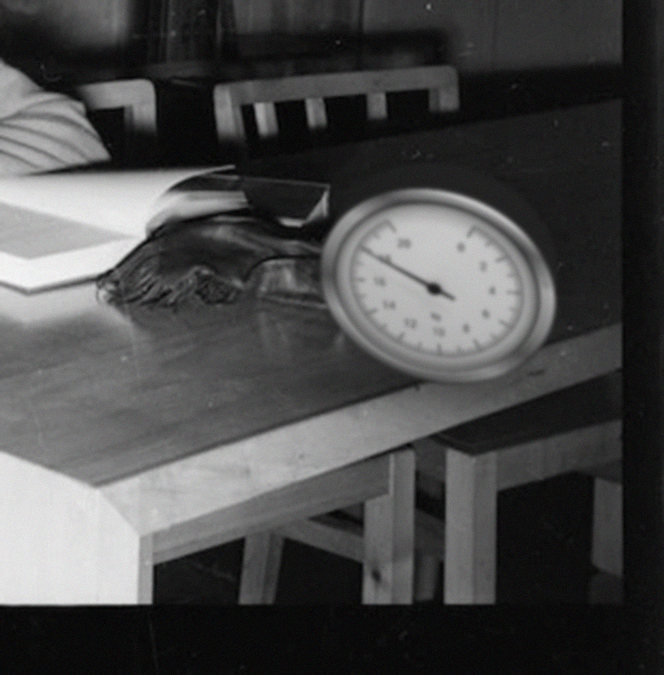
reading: {"value": 18, "unit": "kg"}
